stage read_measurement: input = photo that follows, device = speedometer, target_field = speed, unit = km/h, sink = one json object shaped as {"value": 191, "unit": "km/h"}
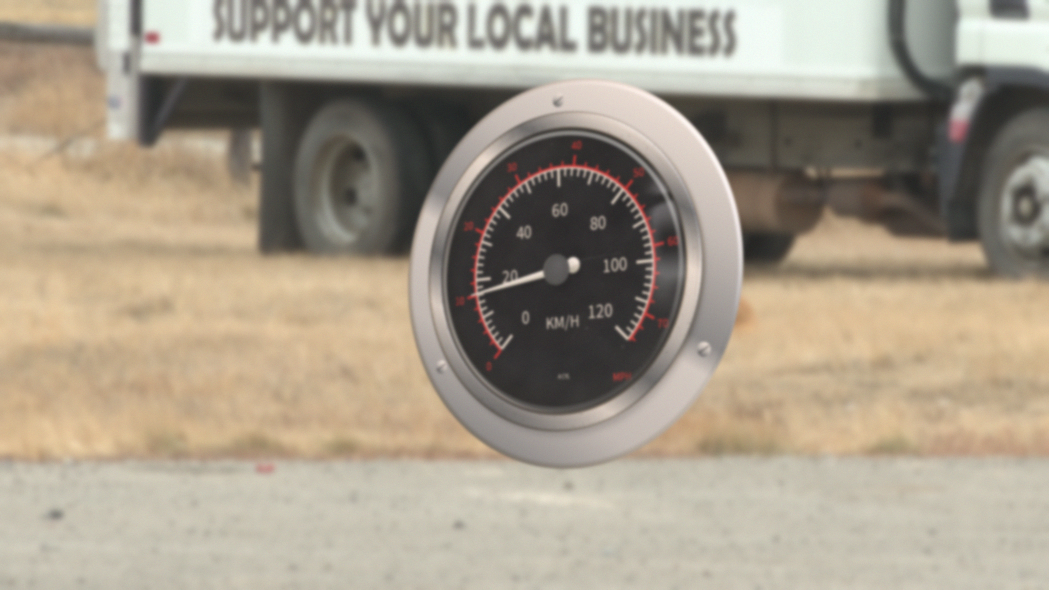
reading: {"value": 16, "unit": "km/h"}
